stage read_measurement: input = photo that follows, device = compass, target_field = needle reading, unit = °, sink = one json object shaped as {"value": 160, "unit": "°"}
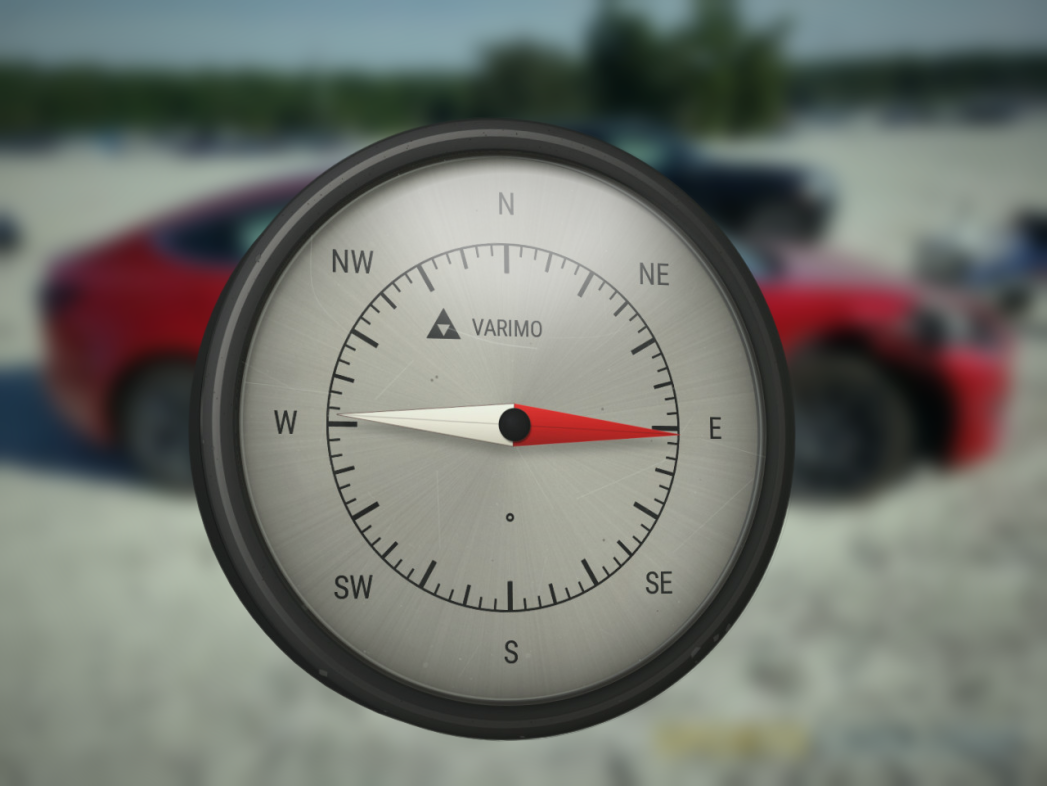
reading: {"value": 92.5, "unit": "°"}
